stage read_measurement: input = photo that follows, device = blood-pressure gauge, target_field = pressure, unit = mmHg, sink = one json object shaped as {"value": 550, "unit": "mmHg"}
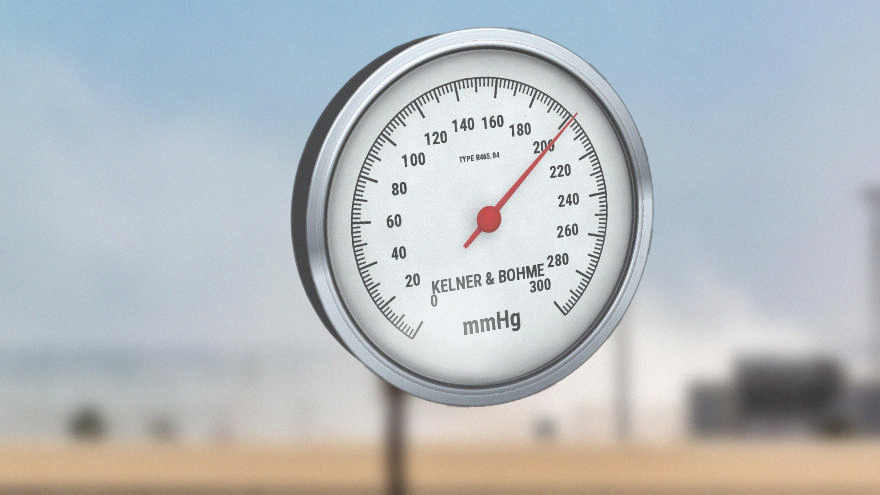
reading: {"value": 200, "unit": "mmHg"}
